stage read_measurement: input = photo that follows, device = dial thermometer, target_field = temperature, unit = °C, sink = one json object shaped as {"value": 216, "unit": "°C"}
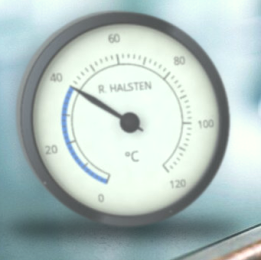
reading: {"value": 40, "unit": "°C"}
